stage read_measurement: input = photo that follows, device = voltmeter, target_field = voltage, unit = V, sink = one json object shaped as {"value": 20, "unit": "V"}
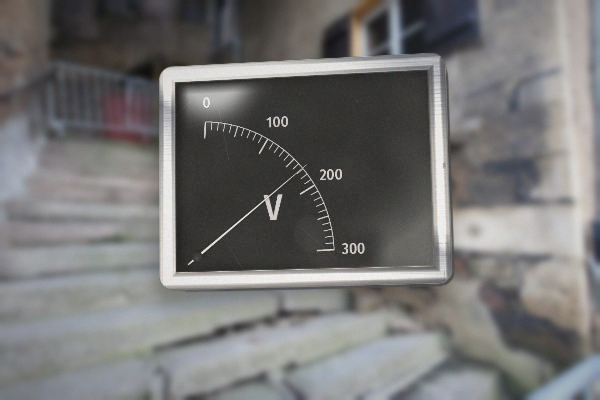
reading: {"value": 170, "unit": "V"}
